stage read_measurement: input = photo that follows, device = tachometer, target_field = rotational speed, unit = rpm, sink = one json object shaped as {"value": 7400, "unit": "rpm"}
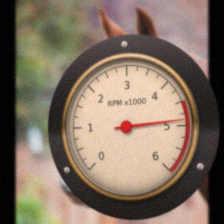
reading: {"value": 4875, "unit": "rpm"}
